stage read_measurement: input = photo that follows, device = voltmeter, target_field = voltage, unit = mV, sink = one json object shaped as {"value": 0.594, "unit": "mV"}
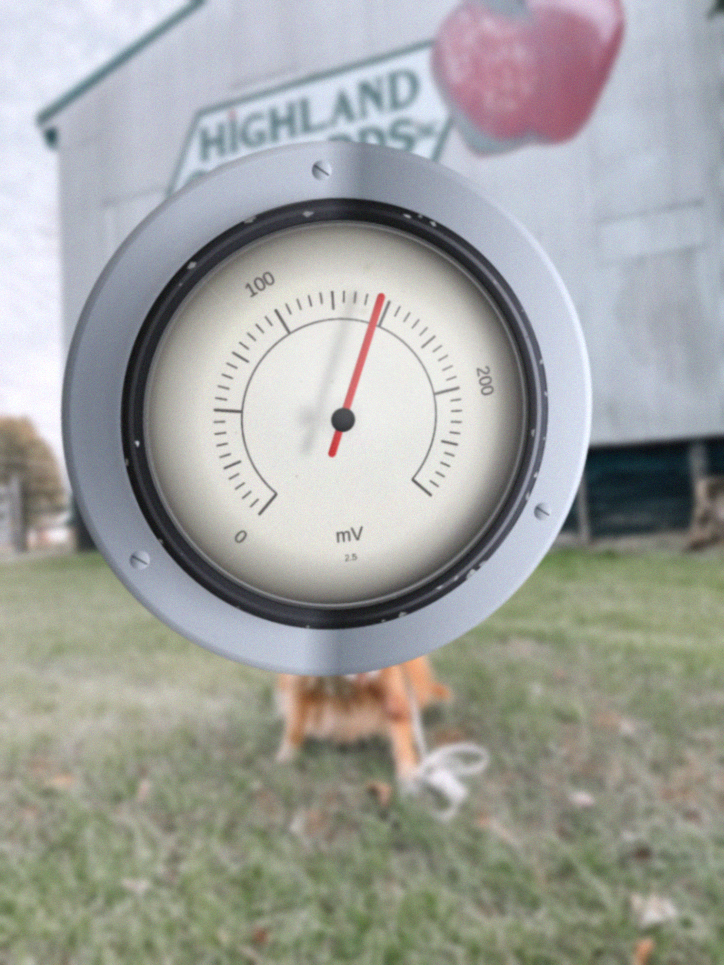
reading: {"value": 145, "unit": "mV"}
